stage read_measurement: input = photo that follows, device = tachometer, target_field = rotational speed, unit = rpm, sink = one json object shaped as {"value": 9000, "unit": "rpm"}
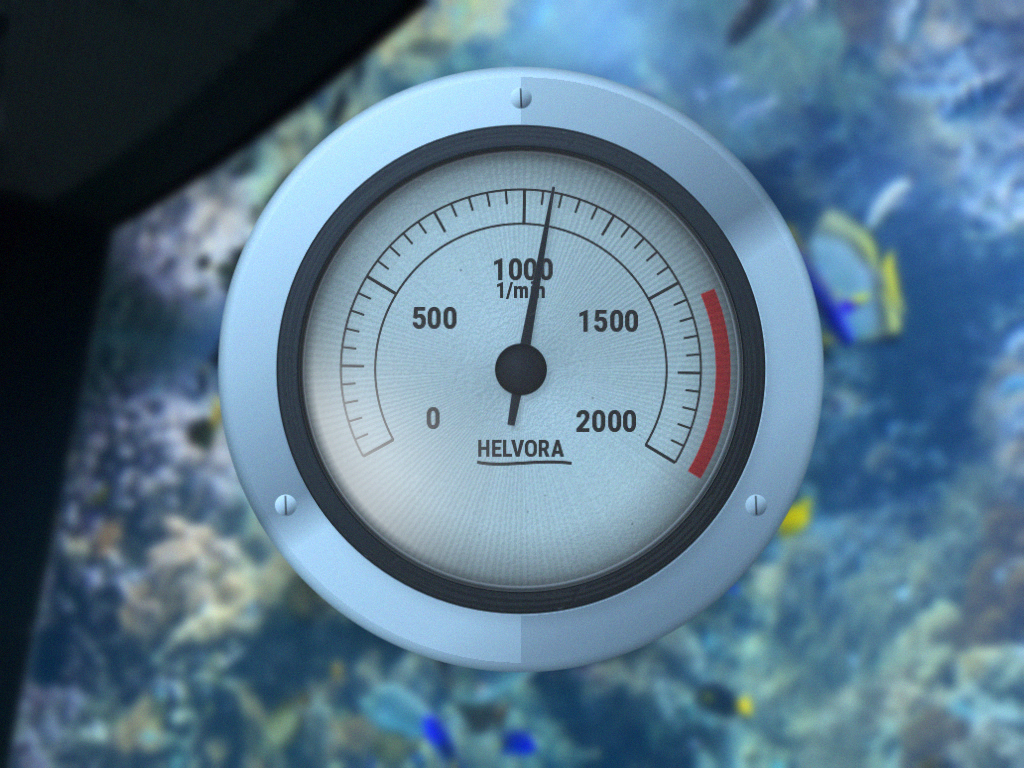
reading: {"value": 1075, "unit": "rpm"}
